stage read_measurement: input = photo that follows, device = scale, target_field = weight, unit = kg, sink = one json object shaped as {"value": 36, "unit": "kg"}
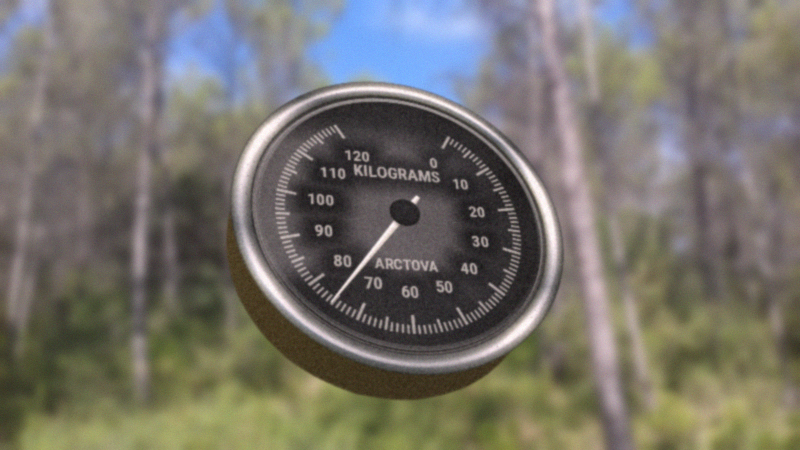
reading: {"value": 75, "unit": "kg"}
